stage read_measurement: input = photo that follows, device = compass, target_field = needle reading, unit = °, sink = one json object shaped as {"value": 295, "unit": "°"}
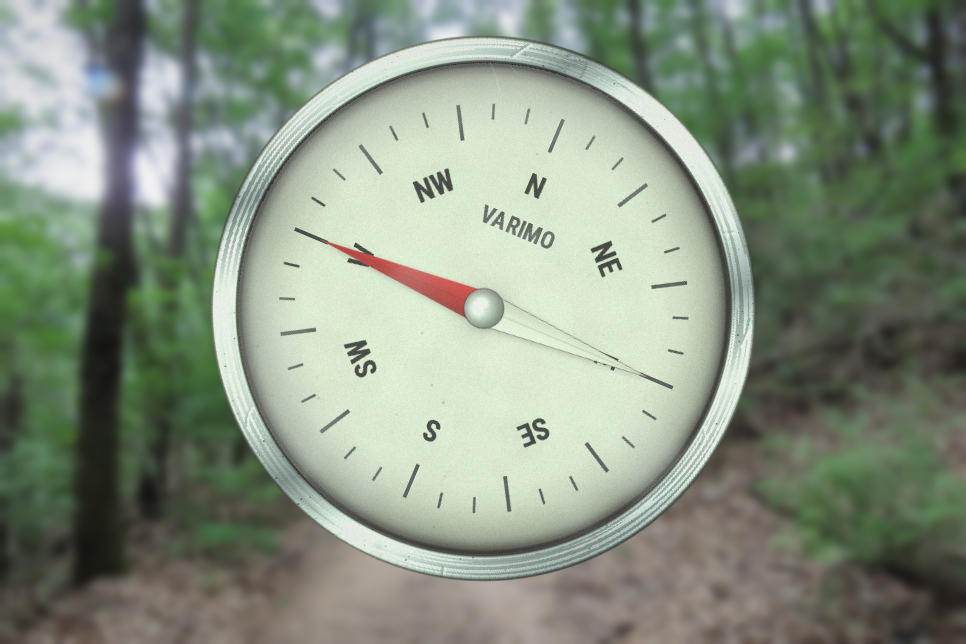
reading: {"value": 270, "unit": "°"}
